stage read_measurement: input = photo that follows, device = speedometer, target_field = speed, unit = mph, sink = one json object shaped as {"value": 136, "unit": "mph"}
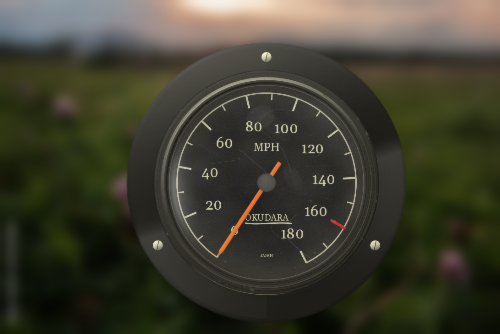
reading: {"value": 0, "unit": "mph"}
